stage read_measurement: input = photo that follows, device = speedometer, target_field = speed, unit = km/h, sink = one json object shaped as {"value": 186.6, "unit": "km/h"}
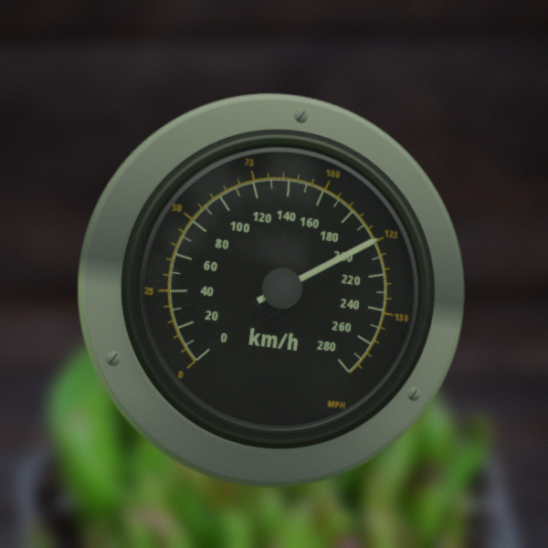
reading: {"value": 200, "unit": "km/h"}
